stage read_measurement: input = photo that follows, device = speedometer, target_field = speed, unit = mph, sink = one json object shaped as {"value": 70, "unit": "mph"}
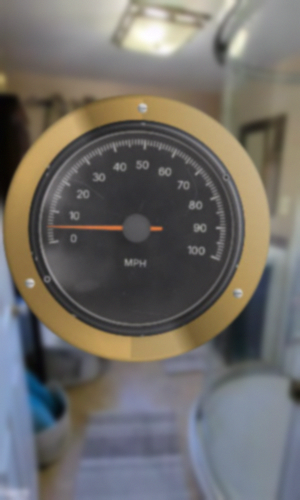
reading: {"value": 5, "unit": "mph"}
